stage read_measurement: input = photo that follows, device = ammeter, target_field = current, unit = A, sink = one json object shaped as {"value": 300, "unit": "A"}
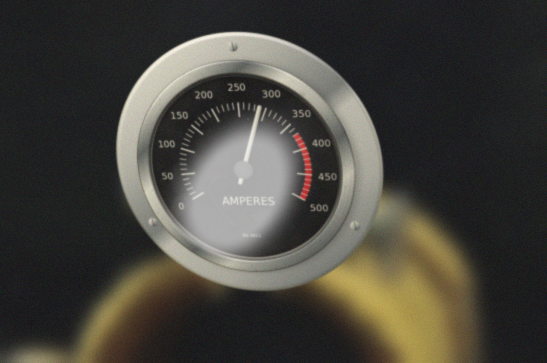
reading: {"value": 290, "unit": "A"}
